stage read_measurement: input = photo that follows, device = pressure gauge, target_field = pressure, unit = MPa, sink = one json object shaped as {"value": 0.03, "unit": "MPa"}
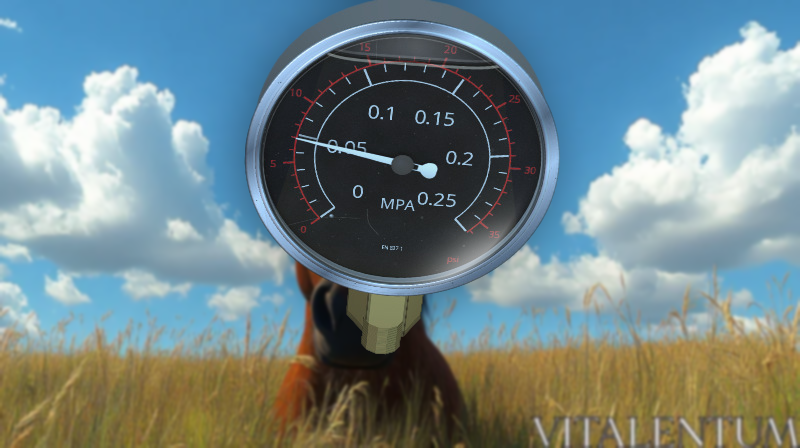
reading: {"value": 0.05, "unit": "MPa"}
